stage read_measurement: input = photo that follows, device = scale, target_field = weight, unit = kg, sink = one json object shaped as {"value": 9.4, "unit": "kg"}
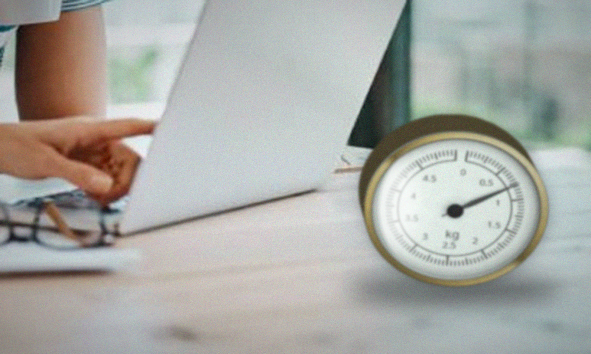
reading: {"value": 0.75, "unit": "kg"}
